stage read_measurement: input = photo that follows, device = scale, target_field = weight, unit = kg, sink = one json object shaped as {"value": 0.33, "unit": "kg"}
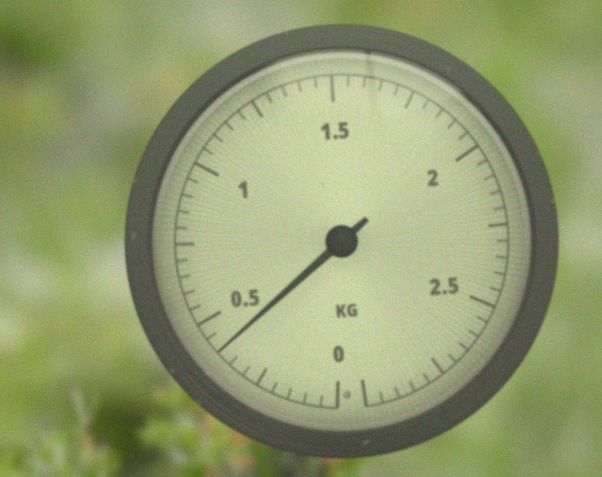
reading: {"value": 0.4, "unit": "kg"}
